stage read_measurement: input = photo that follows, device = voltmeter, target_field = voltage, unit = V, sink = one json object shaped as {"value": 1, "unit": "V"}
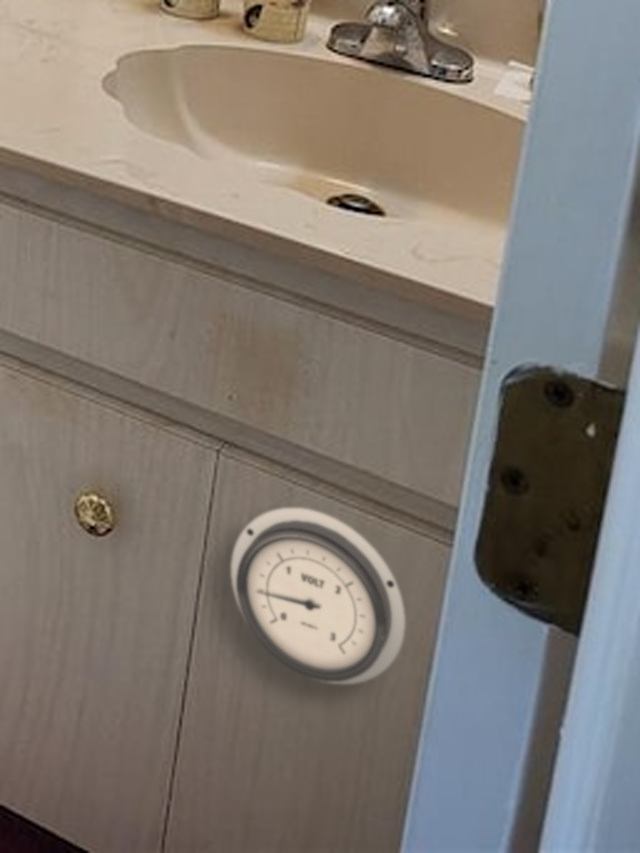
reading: {"value": 0.4, "unit": "V"}
